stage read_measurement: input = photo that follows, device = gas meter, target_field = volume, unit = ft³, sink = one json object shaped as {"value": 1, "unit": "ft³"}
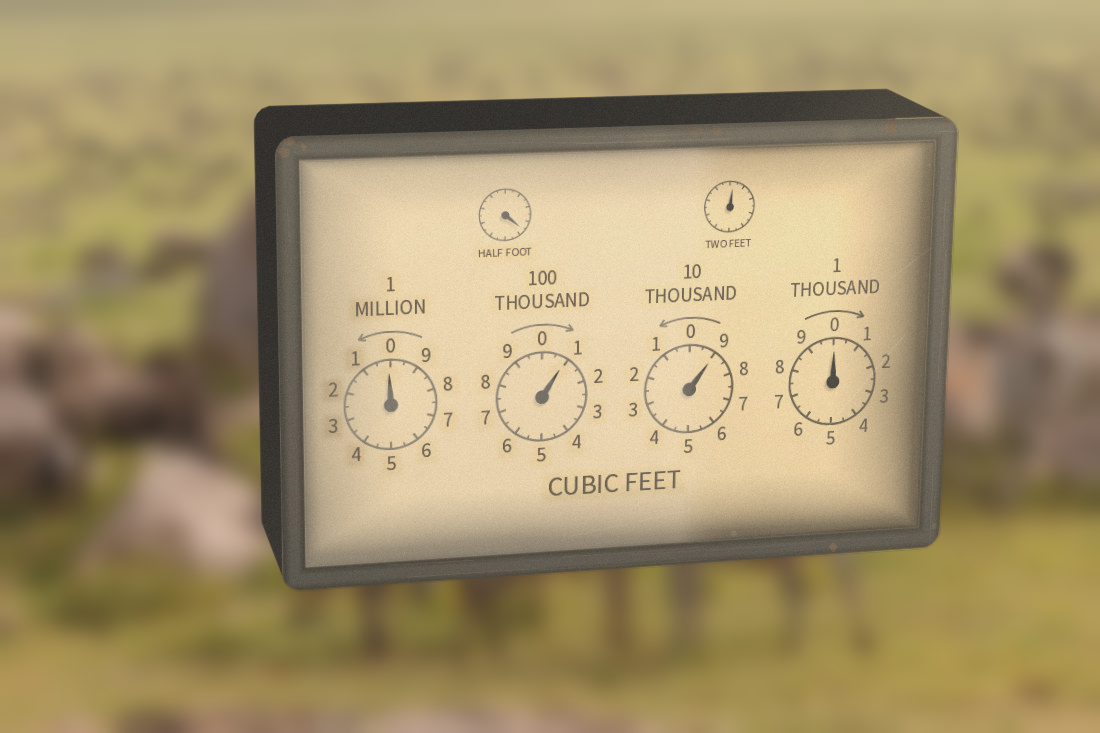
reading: {"value": 9000, "unit": "ft³"}
